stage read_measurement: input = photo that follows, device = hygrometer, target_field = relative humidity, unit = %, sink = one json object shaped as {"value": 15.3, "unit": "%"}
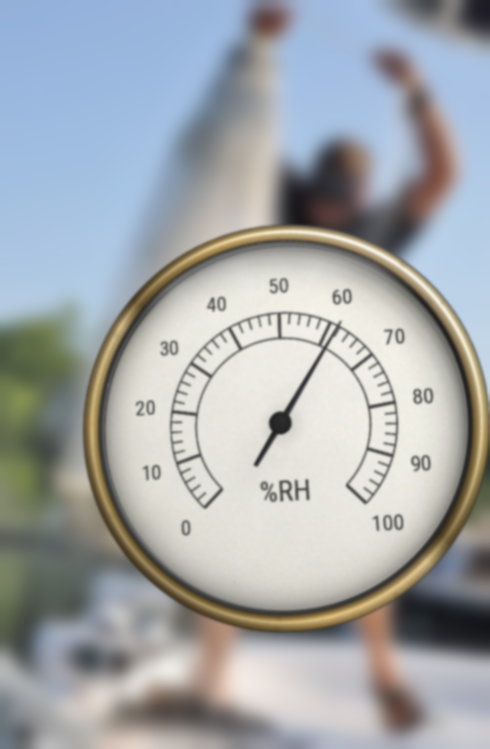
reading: {"value": 62, "unit": "%"}
